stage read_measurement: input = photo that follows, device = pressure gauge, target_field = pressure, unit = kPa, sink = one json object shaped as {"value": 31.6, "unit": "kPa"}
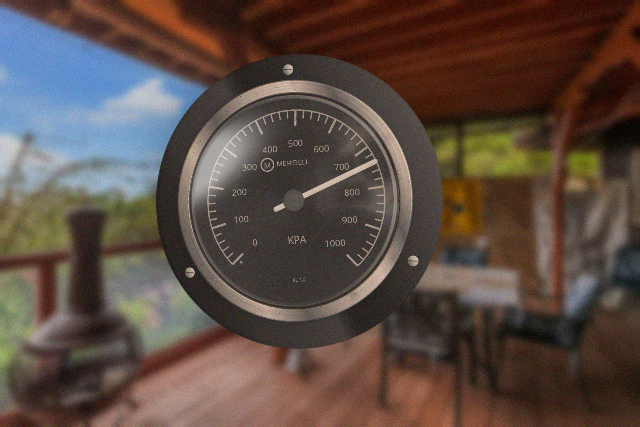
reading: {"value": 740, "unit": "kPa"}
